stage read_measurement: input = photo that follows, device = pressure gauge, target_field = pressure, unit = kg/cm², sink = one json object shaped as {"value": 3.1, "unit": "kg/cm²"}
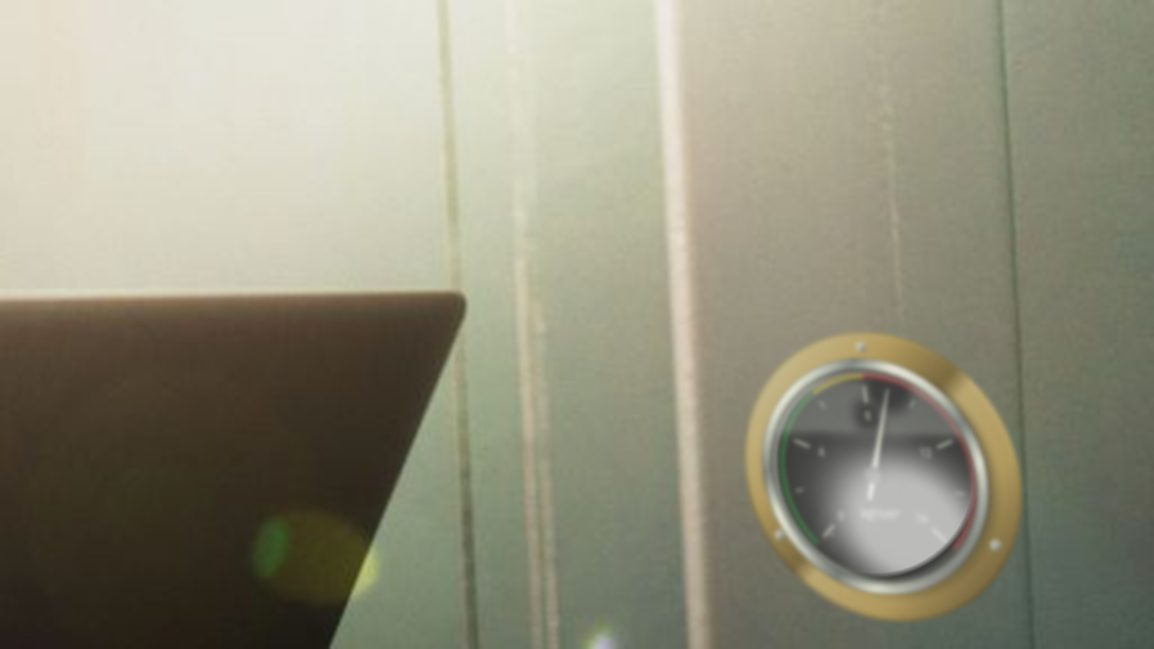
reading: {"value": 9, "unit": "kg/cm²"}
